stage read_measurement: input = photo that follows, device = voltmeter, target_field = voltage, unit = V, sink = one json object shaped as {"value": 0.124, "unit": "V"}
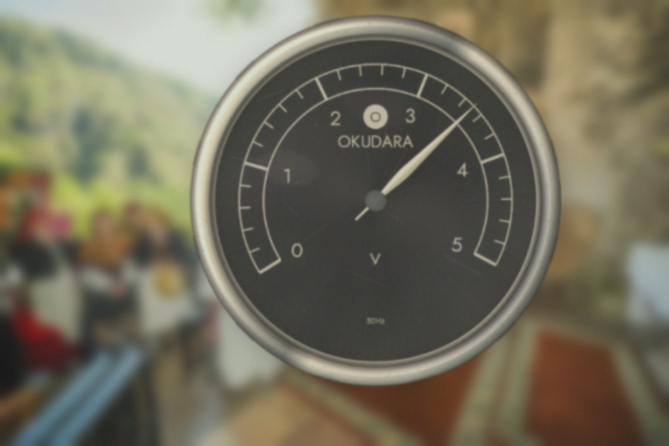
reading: {"value": 3.5, "unit": "V"}
